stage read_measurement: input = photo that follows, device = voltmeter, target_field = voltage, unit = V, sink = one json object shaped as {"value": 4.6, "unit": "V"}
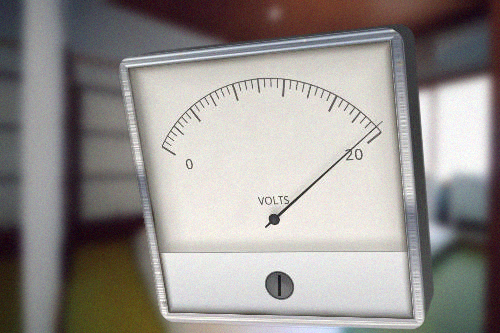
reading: {"value": 19.5, "unit": "V"}
